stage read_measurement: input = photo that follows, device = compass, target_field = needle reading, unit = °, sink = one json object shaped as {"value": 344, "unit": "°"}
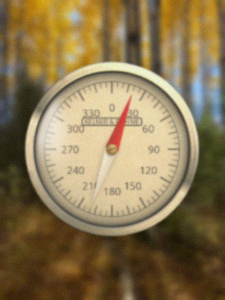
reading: {"value": 20, "unit": "°"}
